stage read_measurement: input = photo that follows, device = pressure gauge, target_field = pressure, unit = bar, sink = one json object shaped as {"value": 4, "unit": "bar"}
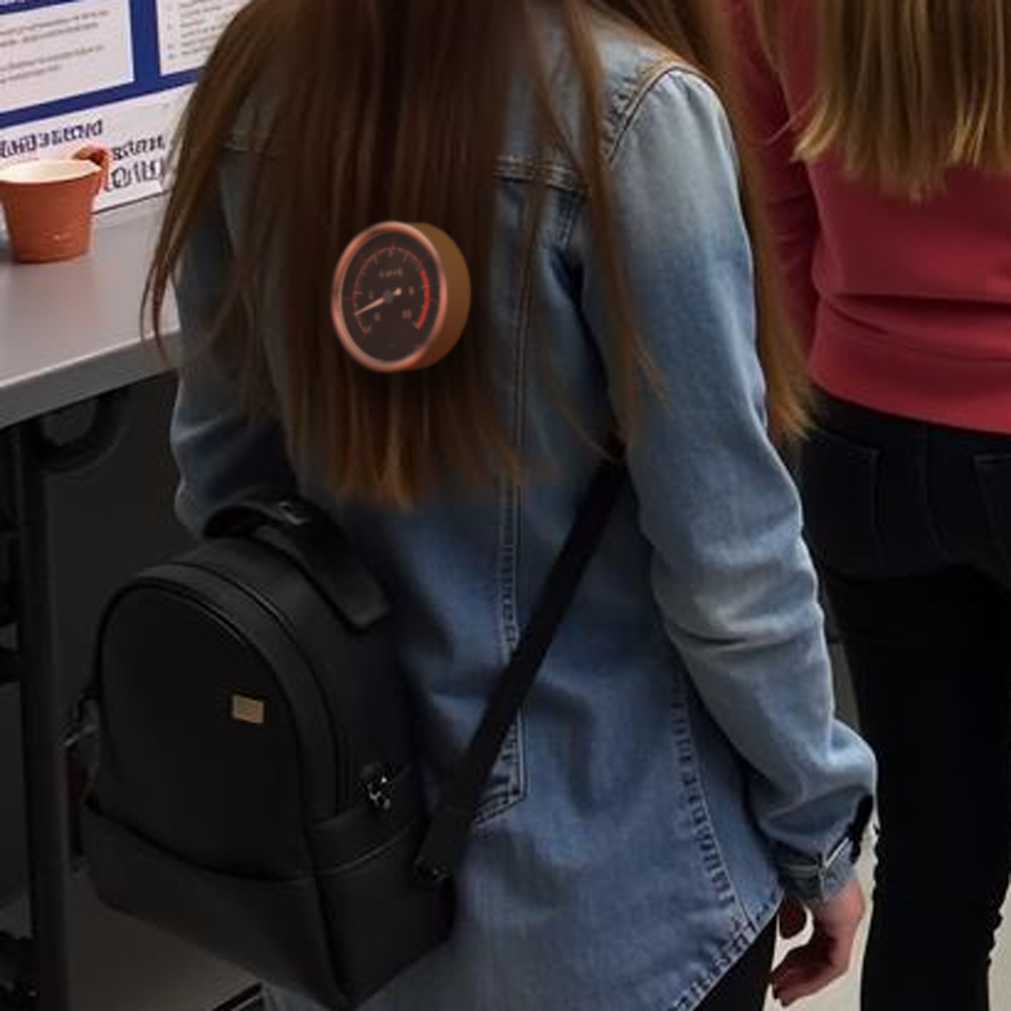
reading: {"value": 1, "unit": "bar"}
